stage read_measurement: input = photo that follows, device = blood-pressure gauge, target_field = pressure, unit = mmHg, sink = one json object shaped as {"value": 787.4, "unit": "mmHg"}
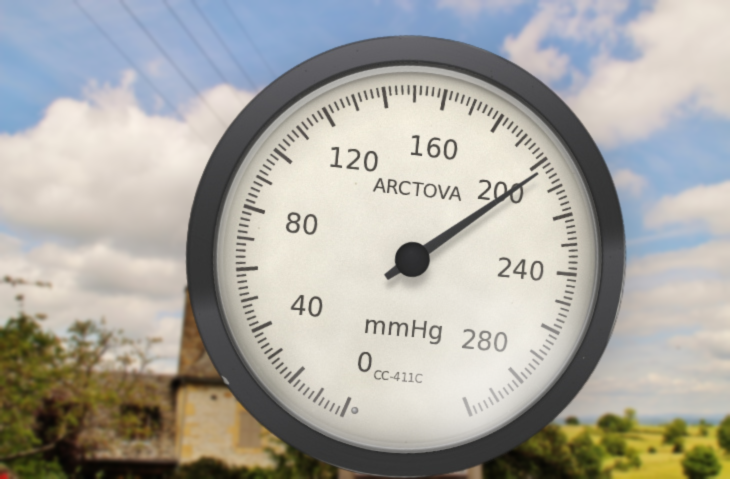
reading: {"value": 202, "unit": "mmHg"}
